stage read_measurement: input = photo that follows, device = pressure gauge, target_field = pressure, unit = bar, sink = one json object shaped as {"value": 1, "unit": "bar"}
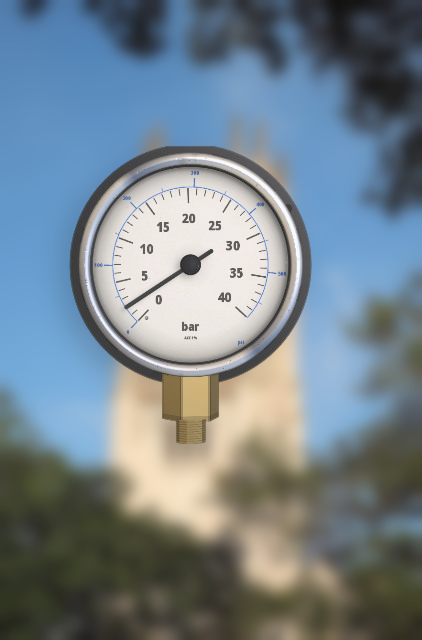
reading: {"value": 2, "unit": "bar"}
